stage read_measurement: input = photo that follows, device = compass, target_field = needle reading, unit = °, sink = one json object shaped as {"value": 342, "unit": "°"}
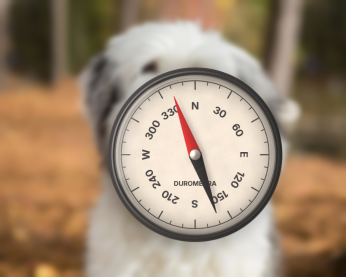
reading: {"value": 340, "unit": "°"}
